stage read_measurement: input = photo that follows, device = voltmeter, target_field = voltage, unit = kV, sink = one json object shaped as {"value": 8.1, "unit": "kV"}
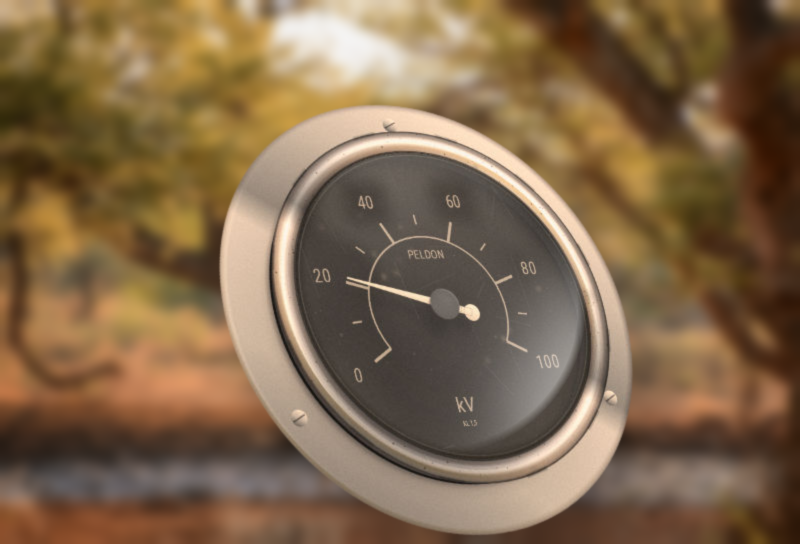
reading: {"value": 20, "unit": "kV"}
